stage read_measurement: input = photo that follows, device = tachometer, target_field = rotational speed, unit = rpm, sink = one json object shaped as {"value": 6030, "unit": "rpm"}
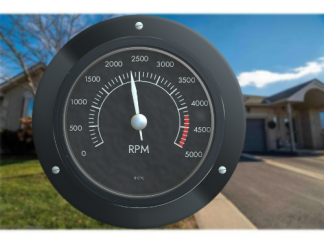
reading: {"value": 2300, "unit": "rpm"}
